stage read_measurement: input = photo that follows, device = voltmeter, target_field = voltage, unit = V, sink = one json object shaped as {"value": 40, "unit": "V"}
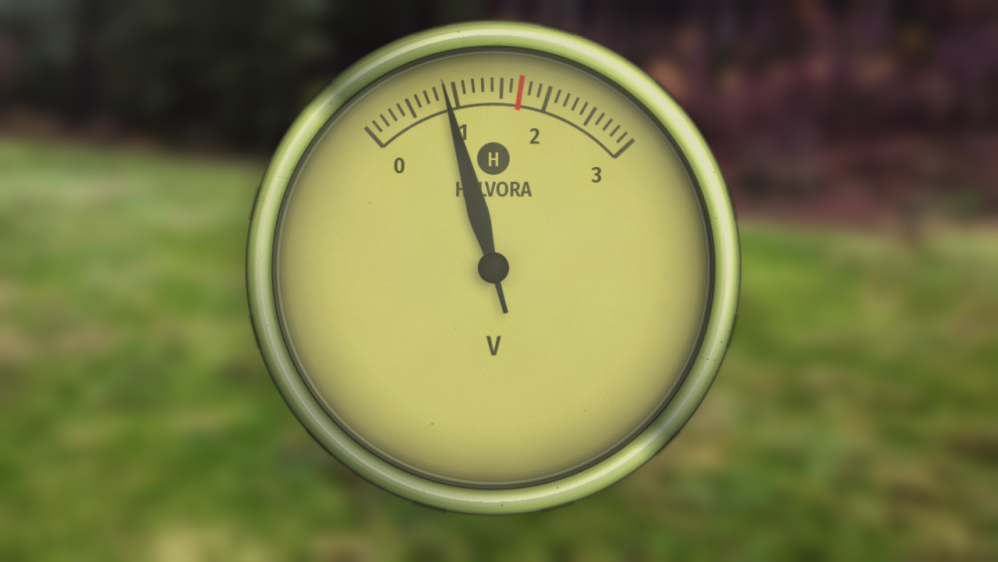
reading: {"value": 0.9, "unit": "V"}
